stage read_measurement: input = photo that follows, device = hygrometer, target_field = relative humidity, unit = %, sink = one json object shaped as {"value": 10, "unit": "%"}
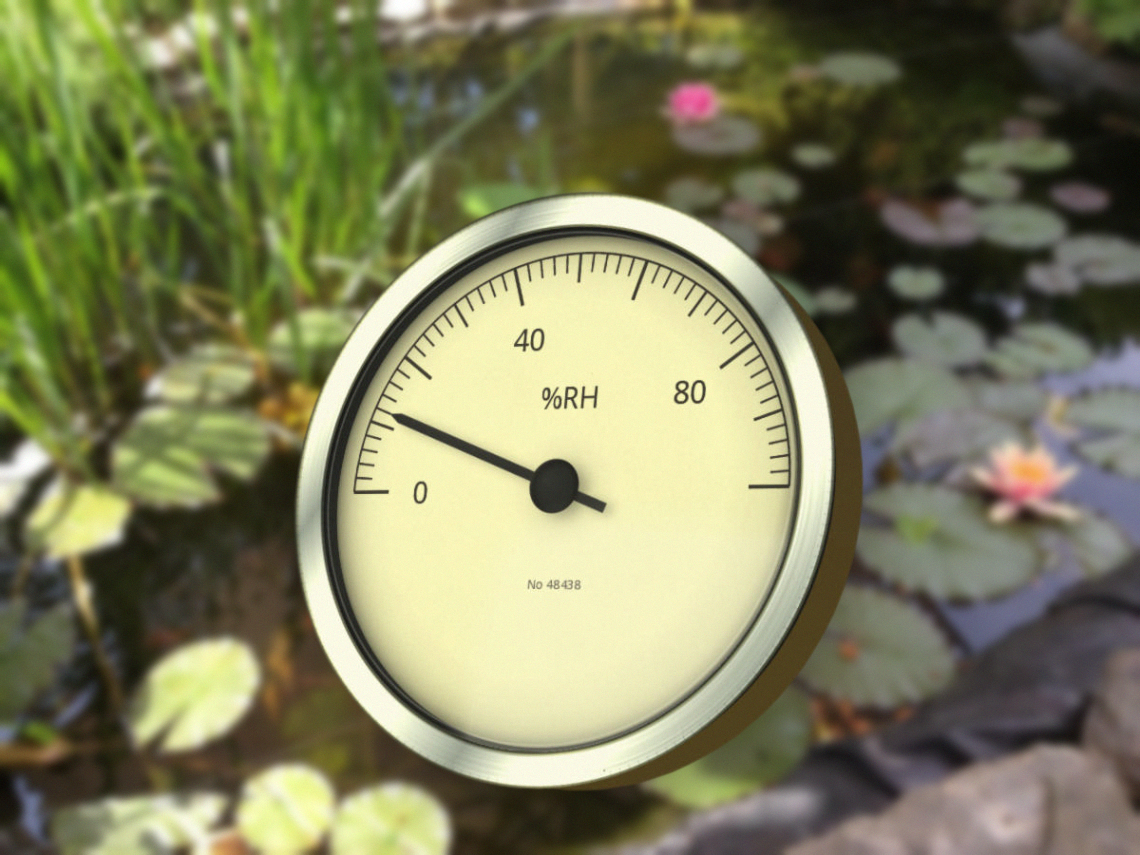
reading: {"value": 12, "unit": "%"}
